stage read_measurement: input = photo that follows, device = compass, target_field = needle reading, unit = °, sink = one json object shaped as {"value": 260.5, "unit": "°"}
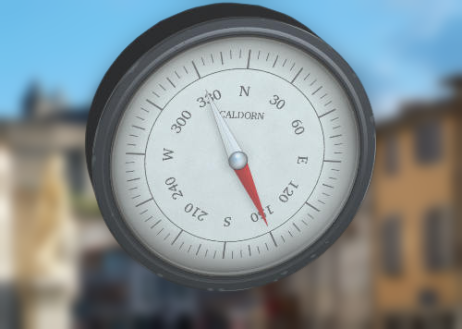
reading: {"value": 150, "unit": "°"}
